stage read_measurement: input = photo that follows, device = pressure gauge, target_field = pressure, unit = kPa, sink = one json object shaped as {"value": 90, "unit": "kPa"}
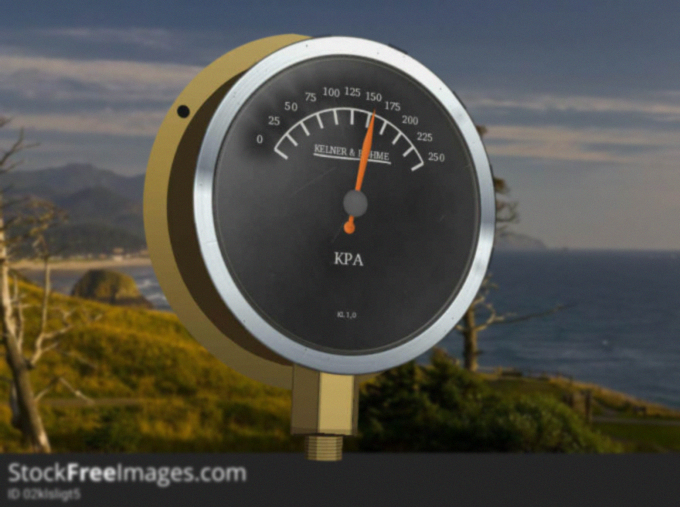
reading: {"value": 150, "unit": "kPa"}
